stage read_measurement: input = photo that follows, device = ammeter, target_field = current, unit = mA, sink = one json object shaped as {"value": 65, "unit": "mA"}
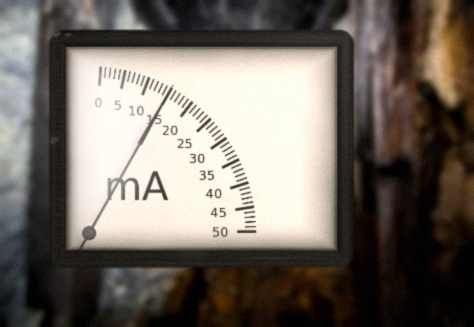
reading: {"value": 15, "unit": "mA"}
